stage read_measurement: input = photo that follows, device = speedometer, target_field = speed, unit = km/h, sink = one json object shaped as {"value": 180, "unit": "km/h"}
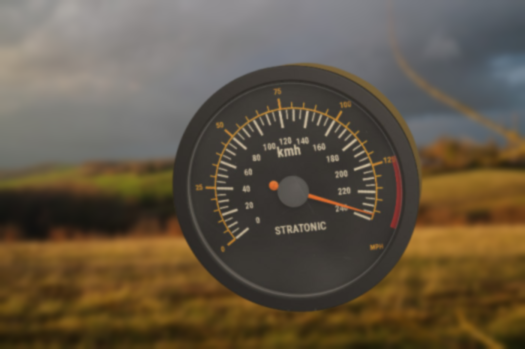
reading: {"value": 235, "unit": "km/h"}
